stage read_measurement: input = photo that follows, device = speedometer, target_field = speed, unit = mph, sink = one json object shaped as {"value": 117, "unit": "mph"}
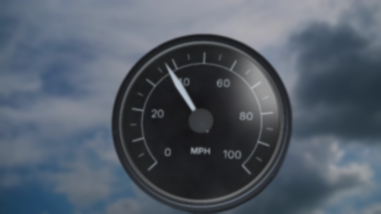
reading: {"value": 37.5, "unit": "mph"}
